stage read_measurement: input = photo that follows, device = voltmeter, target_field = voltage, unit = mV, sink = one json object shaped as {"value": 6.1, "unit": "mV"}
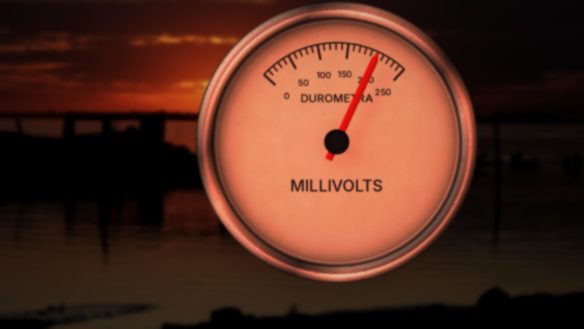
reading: {"value": 200, "unit": "mV"}
